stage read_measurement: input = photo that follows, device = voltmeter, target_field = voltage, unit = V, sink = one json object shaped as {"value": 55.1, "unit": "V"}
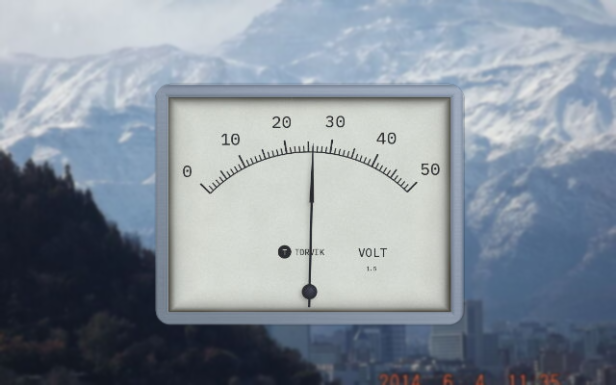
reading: {"value": 26, "unit": "V"}
